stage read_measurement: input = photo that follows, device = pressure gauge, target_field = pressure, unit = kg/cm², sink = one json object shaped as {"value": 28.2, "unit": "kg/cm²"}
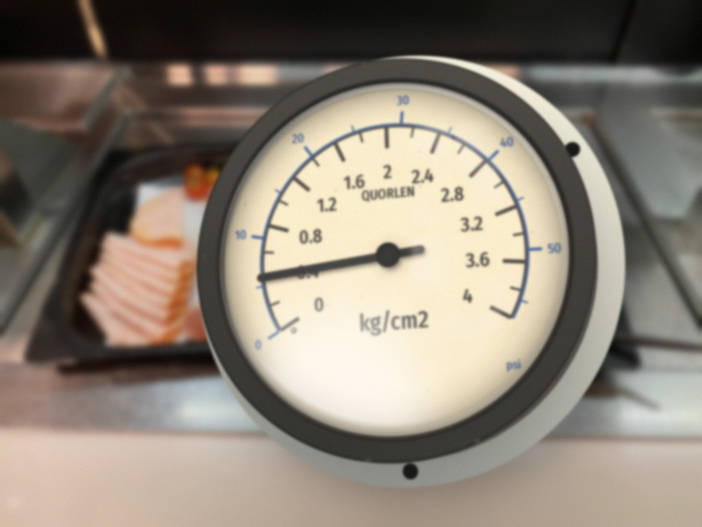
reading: {"value": 0.4, "unit": "kg/cm²"}
